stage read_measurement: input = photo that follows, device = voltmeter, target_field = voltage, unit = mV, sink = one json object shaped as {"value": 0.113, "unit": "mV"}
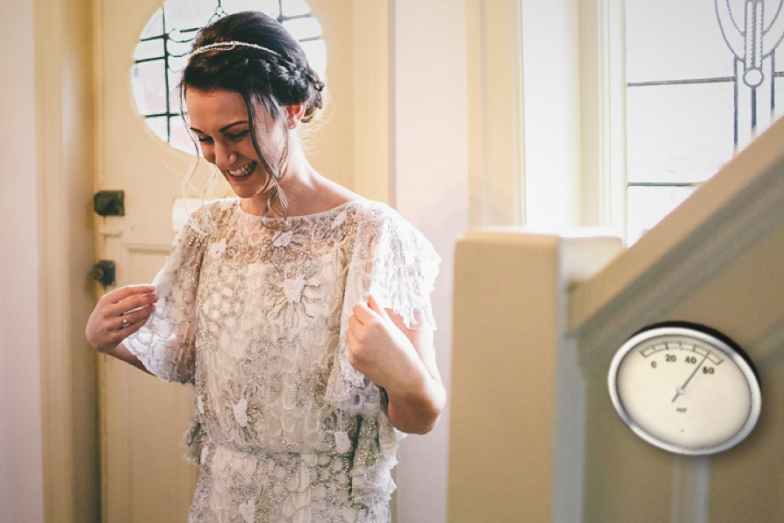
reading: {"value": 50, "unit": "mV"}
